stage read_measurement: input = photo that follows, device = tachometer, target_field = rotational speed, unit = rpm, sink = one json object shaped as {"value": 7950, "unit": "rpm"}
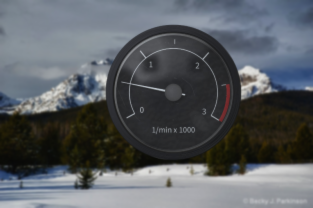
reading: {"value": 500, "unit": "rpm"}
